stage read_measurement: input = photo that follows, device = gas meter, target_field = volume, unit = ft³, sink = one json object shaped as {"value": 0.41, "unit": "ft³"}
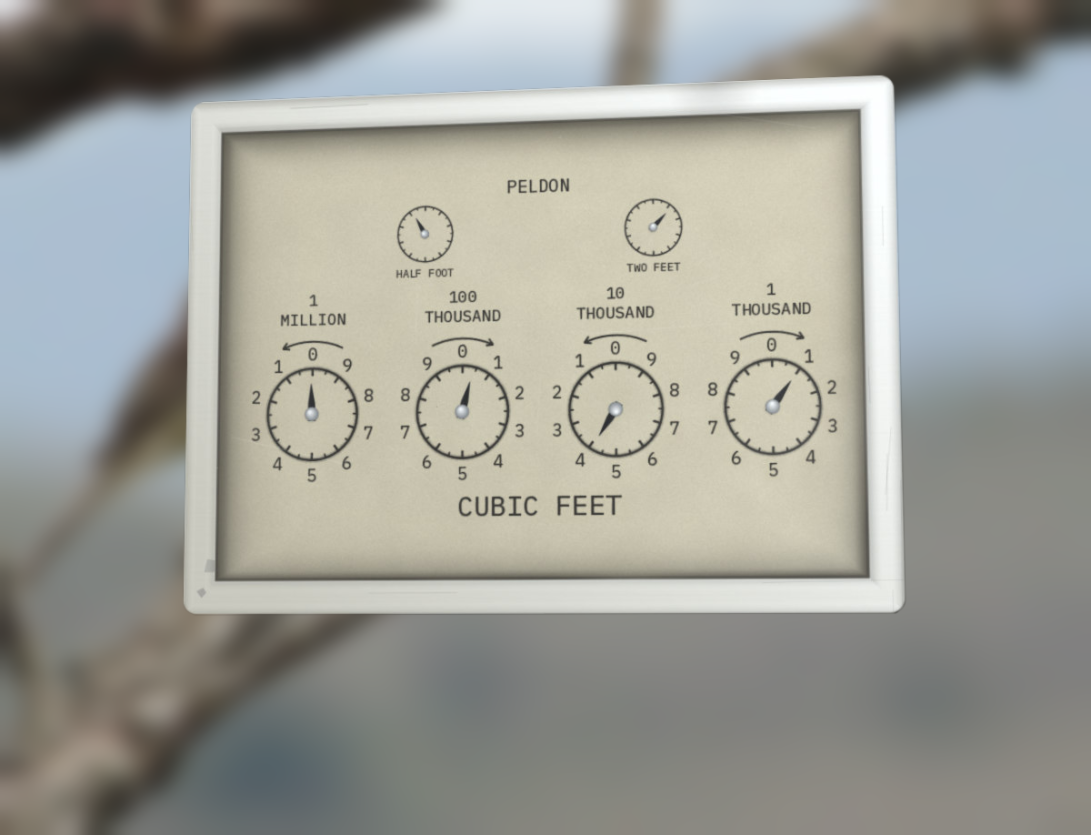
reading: {"value": 4100, "unit": "ft³"}
